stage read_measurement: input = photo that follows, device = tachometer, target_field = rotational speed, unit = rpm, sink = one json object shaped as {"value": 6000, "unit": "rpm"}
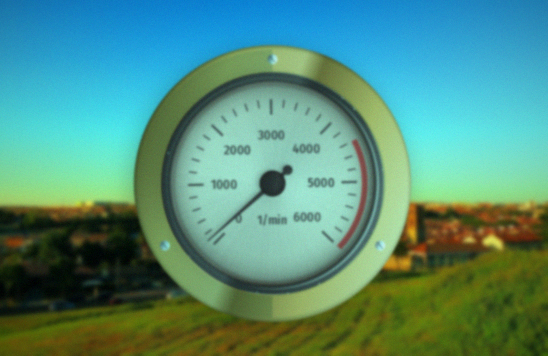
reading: {"value": 100, "unit": "rpm"}
